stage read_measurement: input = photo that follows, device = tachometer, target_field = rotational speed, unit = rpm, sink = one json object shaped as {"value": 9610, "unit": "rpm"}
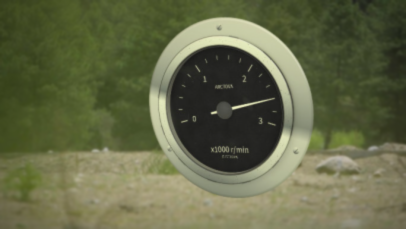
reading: {"value": 2600, "unit": "rpm"}
